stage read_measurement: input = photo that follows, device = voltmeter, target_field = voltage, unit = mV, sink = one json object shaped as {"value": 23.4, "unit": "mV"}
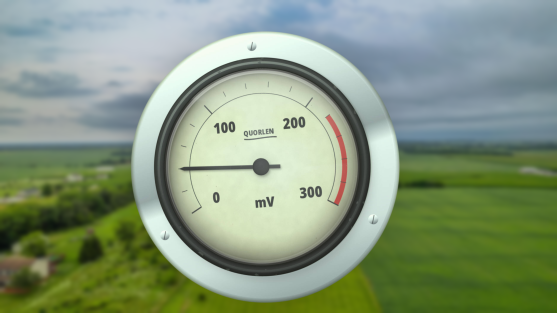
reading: {"value": 40, "unit": "mV"}
